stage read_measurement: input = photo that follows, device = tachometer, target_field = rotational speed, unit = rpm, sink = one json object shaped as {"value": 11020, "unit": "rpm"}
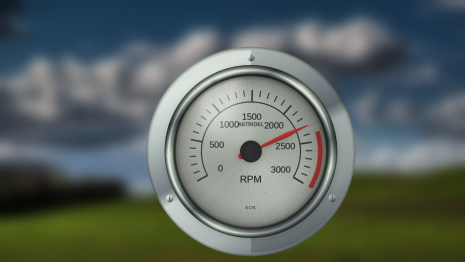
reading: {"value": 2300, "unit": "rpm"}
